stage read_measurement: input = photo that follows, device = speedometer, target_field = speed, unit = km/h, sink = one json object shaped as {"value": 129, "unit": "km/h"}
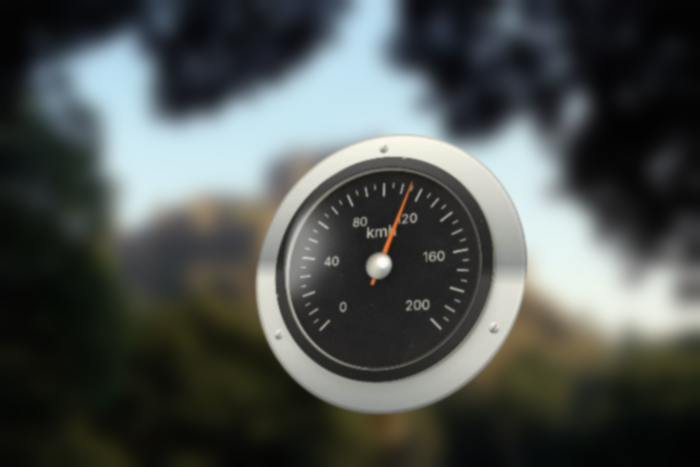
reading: {"value": 115, "unit": "km/h"}
